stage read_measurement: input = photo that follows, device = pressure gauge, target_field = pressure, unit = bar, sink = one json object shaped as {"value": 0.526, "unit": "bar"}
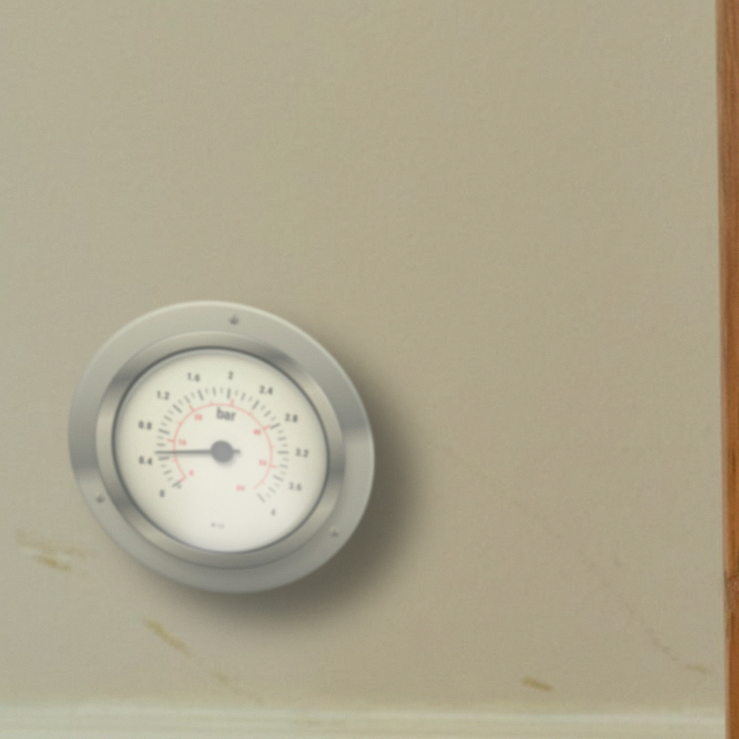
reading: {"value": 0.5, "unit": "bar"}
